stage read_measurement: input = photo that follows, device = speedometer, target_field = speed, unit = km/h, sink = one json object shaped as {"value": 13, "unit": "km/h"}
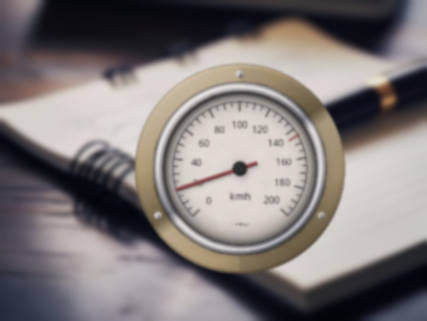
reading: {"value": 20, "unit": "km/h"}
